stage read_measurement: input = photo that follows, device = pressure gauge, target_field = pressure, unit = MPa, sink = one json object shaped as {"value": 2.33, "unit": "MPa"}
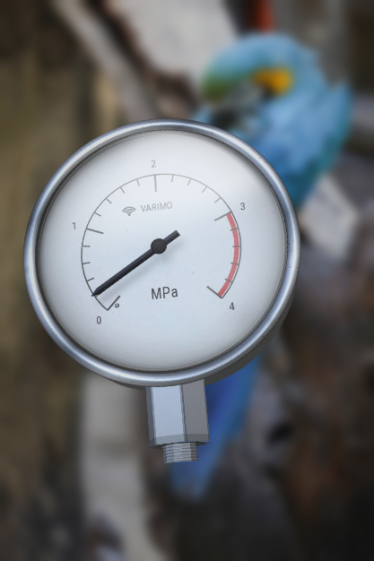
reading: {"value": 0.2, "unit": "MPa"}
